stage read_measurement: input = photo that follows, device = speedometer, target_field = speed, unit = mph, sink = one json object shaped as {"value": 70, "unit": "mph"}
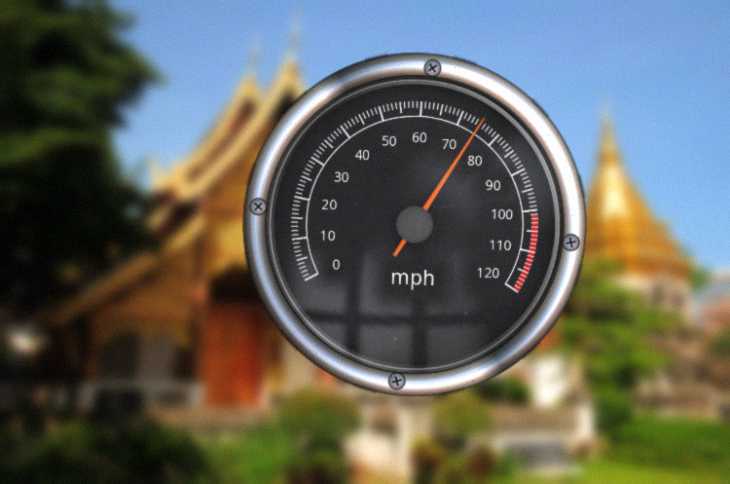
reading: {"value": 75, "unit": "mph"}
